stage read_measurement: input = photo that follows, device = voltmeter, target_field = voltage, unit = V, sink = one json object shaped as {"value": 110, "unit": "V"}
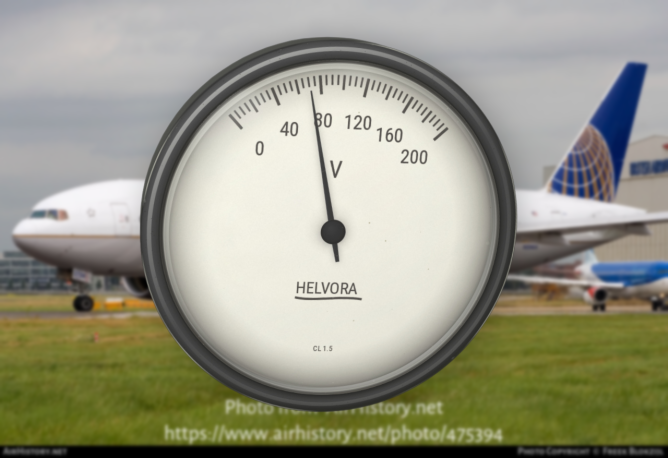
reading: {"value": 70, "unit": "V"}
